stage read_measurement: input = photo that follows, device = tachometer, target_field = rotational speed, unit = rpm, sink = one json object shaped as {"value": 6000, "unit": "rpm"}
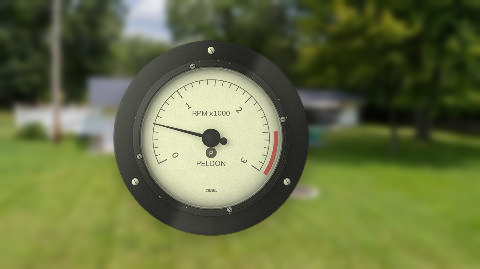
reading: {"value": 500, "unit": "rpm"}
